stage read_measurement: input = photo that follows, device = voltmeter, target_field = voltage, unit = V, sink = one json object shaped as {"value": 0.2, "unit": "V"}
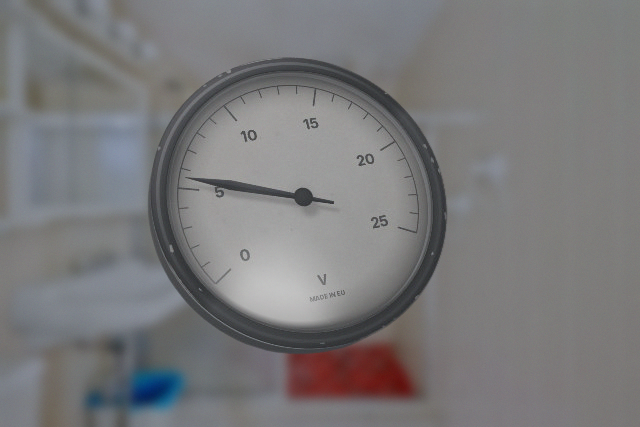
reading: {"value": 5.5, "unit": "V"}
